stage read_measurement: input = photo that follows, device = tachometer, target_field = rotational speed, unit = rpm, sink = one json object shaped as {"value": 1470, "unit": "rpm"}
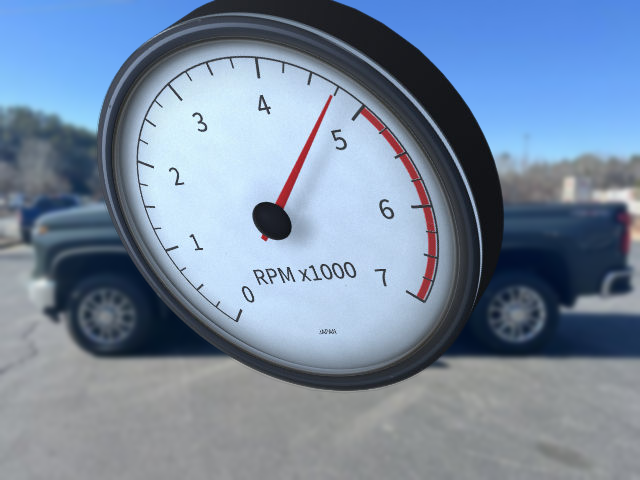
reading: {"value": 4750, "unit": "rpm"}
